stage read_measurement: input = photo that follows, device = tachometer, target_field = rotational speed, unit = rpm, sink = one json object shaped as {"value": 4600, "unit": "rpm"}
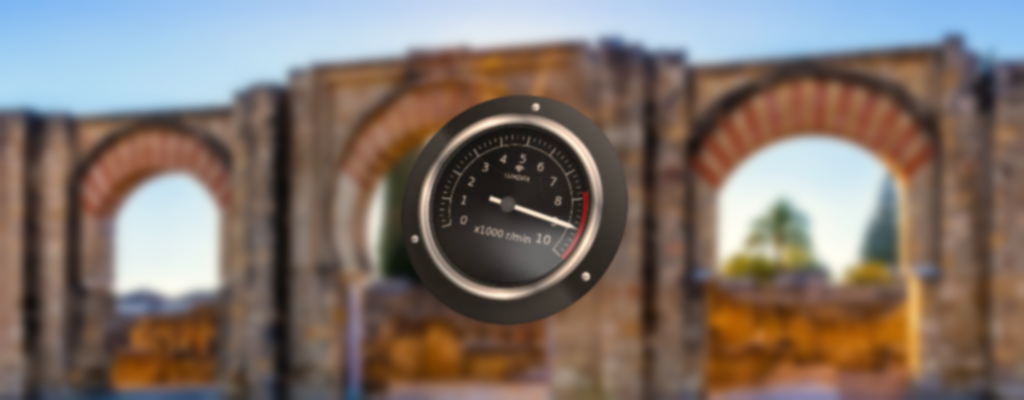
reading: {"value": 9000, "unit": "rpm"}
